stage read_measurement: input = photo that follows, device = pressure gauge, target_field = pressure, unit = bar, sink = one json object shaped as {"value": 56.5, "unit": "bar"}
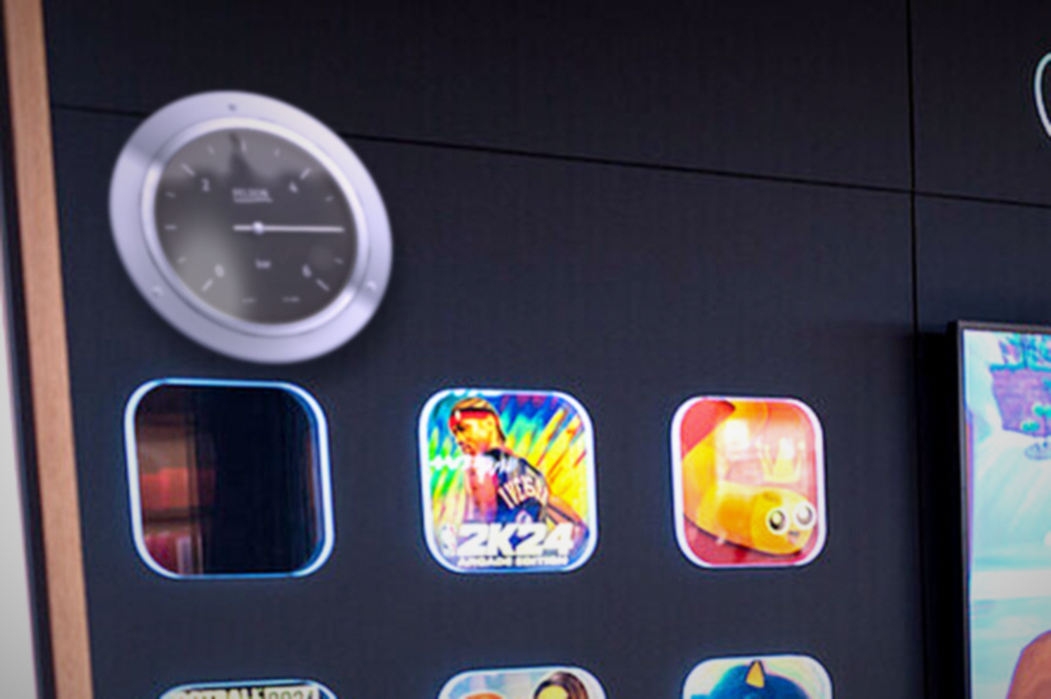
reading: {"value": 5, "unit": "bar"}
